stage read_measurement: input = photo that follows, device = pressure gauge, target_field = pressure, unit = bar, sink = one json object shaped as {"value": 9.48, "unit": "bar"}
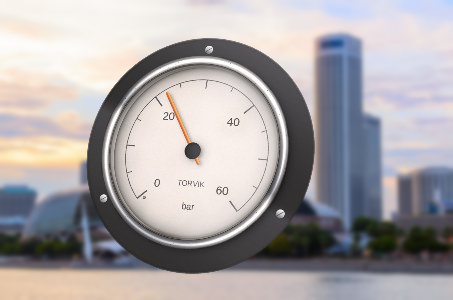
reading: {"value": 22.5, "unit": "bar"}
